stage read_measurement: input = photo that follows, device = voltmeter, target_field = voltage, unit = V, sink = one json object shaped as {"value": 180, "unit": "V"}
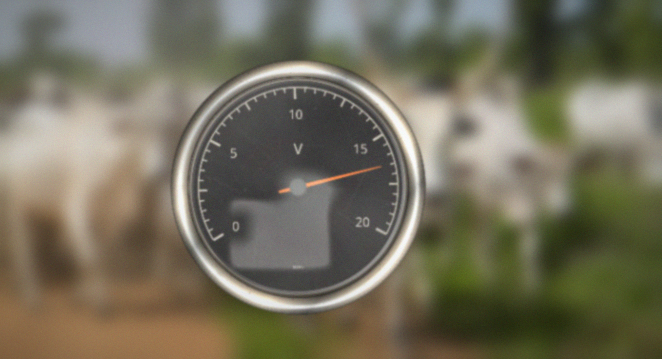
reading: {"value": 16.5, "unit": "V"}
